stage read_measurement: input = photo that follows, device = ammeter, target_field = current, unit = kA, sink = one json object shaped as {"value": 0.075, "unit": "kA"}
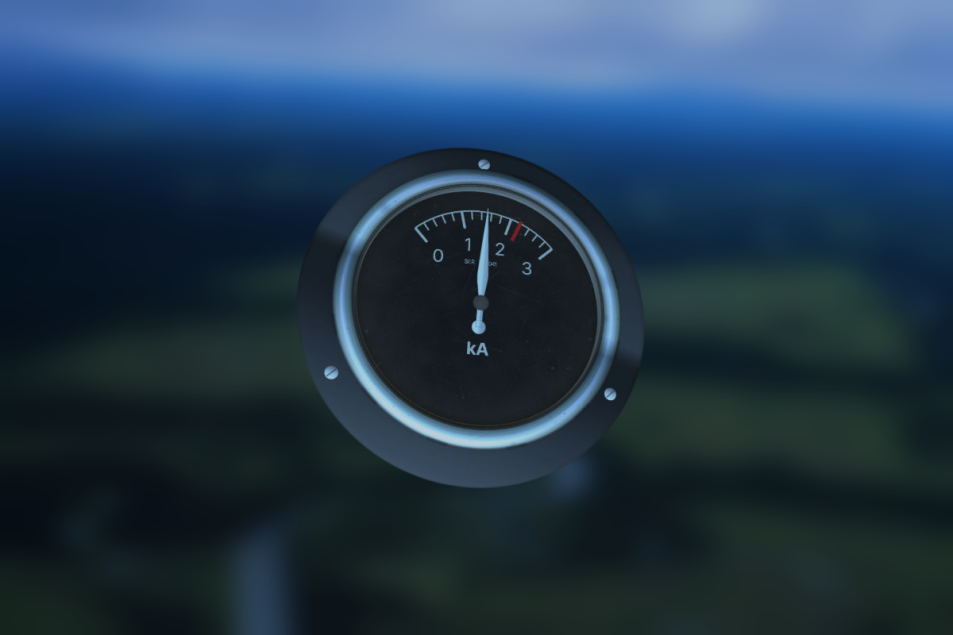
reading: {"value": 1.5, "unit": "kA"}
